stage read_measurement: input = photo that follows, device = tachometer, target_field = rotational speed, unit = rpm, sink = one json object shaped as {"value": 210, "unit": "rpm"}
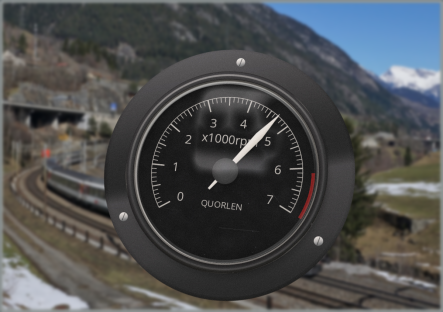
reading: {"value": 4700, "unit": "rpm"}
